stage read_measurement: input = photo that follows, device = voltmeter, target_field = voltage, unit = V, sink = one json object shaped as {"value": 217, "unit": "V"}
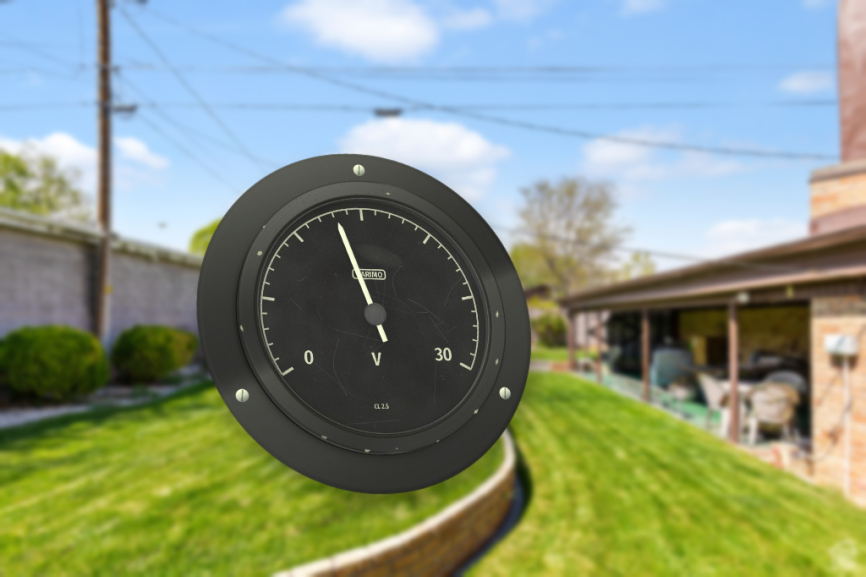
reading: {"value": 13, "unit": "V"}
